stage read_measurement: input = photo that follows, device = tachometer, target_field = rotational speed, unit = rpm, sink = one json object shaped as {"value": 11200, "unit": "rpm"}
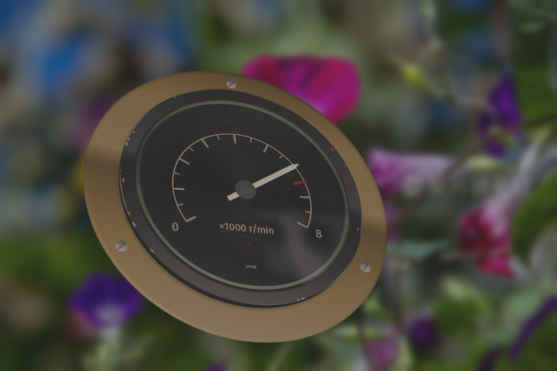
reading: {"value": 6000, "unit": "rpm"}
